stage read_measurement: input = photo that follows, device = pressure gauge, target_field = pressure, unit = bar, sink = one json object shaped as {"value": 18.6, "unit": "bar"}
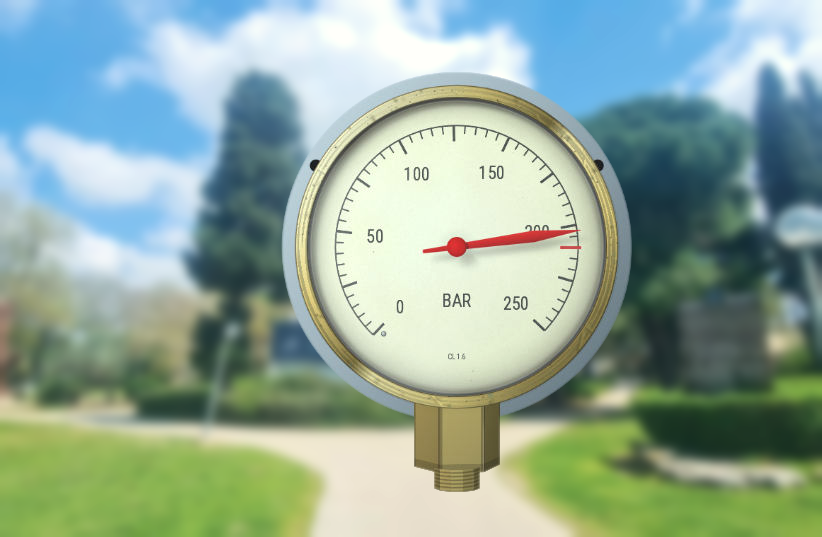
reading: {"value": 202.5, "unit": "bar"}
